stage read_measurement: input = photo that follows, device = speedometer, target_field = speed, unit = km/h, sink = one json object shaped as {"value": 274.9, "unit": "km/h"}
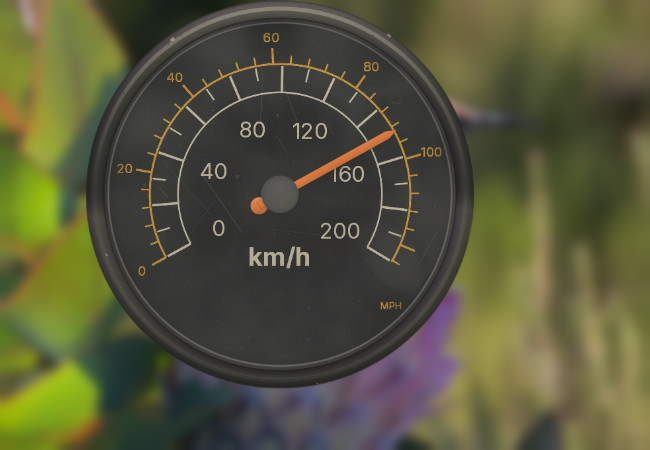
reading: {"value": 150, "unit": "km/h"}
